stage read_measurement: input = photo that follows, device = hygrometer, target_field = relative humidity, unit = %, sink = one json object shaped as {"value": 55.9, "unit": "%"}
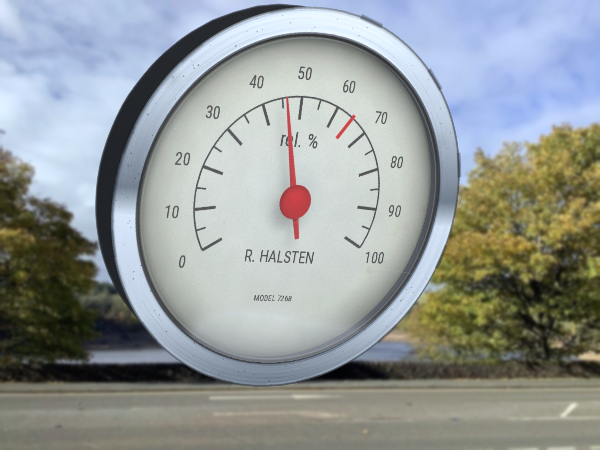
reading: {"value": 45, "unit": "%"}
